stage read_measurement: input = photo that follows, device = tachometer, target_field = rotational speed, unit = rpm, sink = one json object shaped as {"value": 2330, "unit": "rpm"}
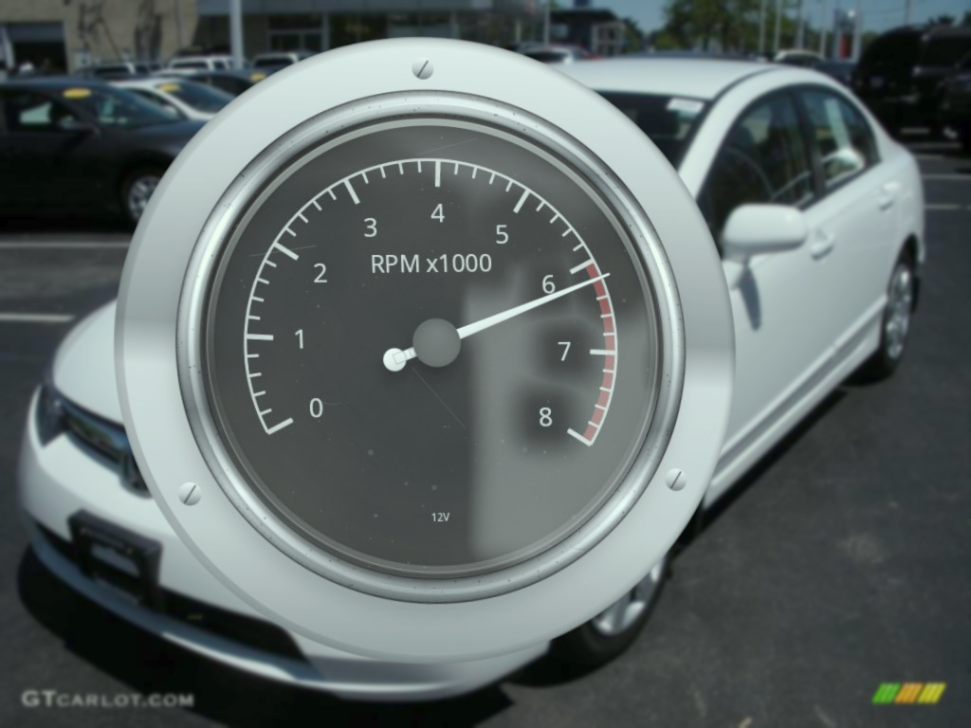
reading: {"value": 6200, "unit": "rpm"}
